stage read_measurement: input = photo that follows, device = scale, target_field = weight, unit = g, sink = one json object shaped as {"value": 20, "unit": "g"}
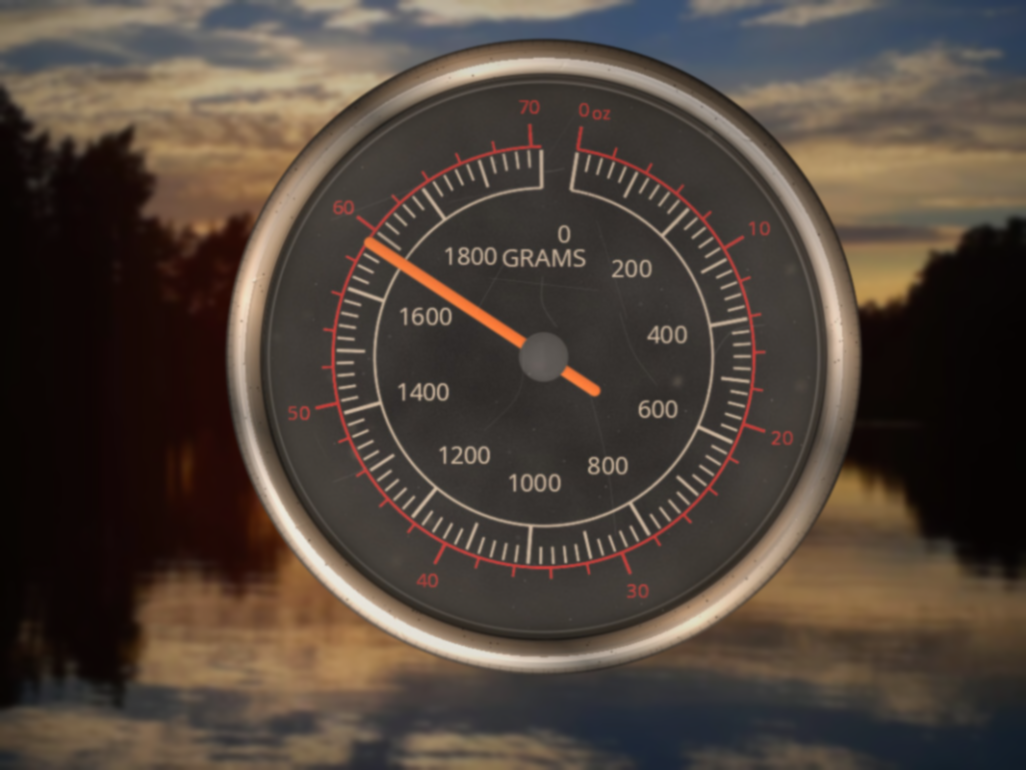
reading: {"value": 1680, "unit": "g"}
